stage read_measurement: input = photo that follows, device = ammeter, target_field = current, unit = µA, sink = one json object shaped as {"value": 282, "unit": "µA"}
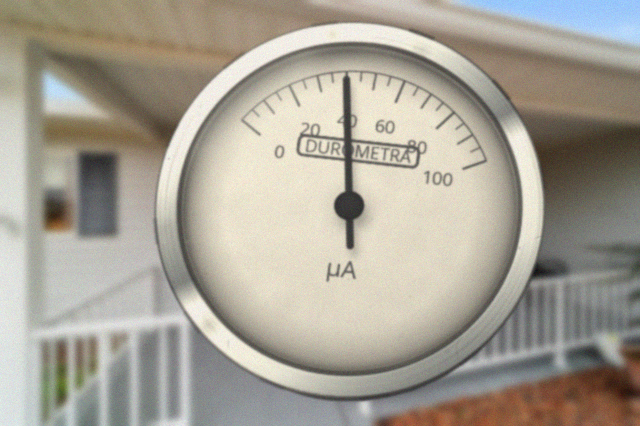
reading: {"value": 40, "unit": "µA"}
